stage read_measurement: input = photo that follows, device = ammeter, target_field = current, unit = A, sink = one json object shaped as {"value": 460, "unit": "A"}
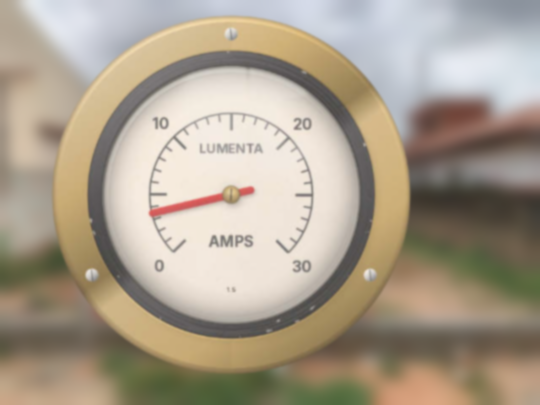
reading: {"value": 3.5, "unit": "A"}
